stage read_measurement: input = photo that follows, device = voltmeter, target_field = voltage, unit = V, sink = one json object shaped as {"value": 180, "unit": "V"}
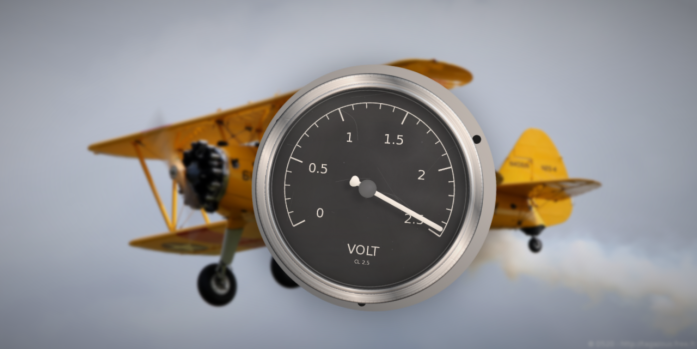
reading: {"value": 2.45, "unit": "V"}
